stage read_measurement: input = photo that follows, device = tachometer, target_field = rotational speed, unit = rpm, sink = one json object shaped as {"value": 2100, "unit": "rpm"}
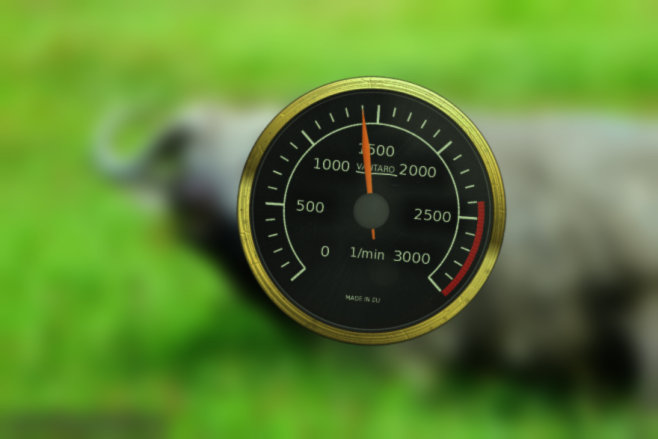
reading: {"value": 1400, "unit": "rpm"}
